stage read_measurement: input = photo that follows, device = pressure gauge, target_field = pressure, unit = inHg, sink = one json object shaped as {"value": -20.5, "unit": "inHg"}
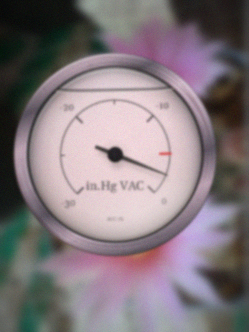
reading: {"value": -2.5, "unit": "inHg"}
